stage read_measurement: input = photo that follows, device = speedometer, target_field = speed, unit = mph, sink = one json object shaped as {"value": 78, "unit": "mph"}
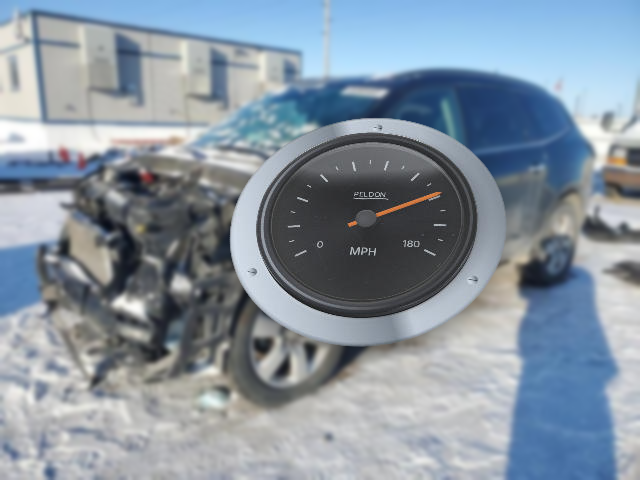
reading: {"value": 140, "unit": "mph"}
